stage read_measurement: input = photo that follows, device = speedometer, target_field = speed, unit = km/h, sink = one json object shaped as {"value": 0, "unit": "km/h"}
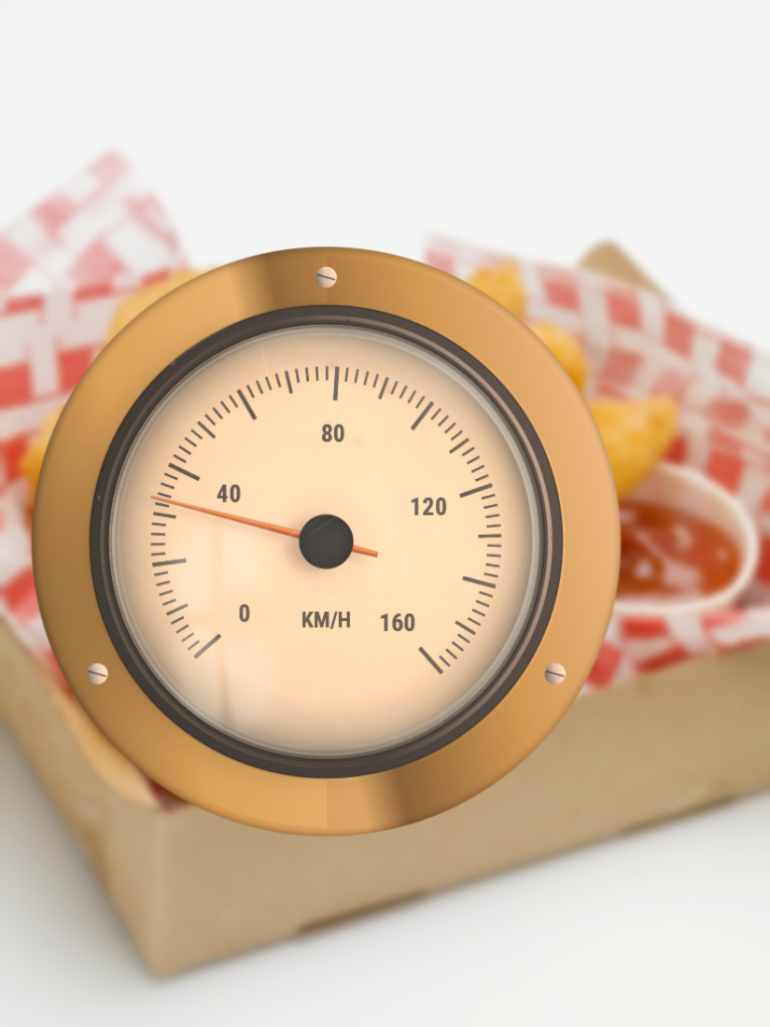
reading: {"value": 33, "unit": "km/h"}
